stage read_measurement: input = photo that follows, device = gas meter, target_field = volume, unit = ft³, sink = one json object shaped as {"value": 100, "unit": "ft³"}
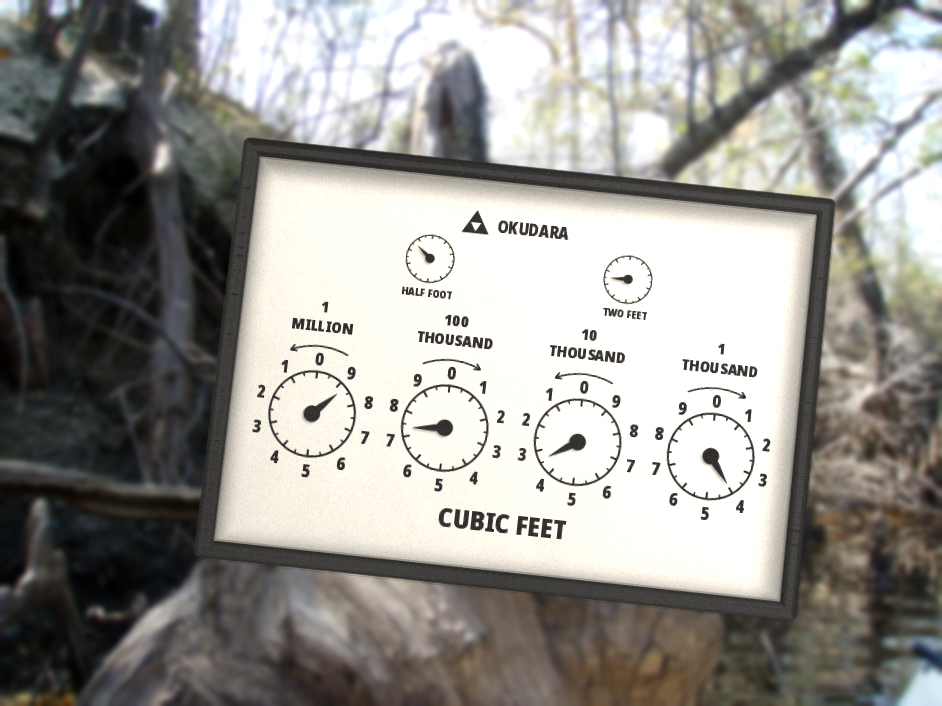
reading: {"value": 873400, "unit": "ft³"}
